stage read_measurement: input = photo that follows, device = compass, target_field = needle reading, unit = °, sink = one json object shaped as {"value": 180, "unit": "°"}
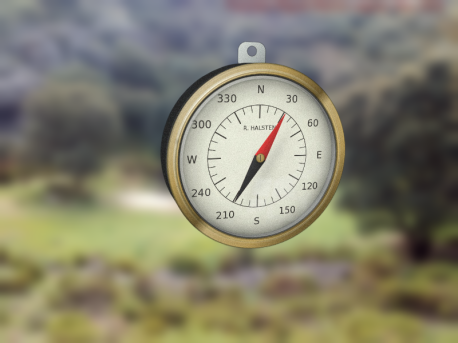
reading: {"value": 30, "unit": "°"}
